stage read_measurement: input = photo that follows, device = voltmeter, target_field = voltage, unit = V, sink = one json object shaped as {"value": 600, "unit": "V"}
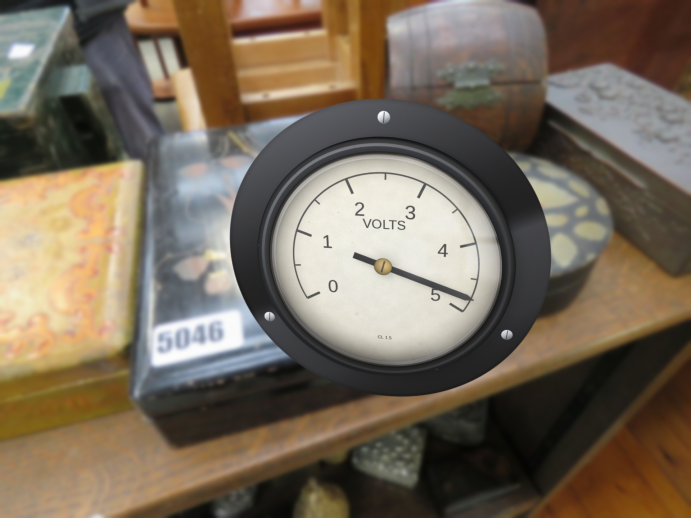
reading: {"value": 4.75, "unit": "V"}
